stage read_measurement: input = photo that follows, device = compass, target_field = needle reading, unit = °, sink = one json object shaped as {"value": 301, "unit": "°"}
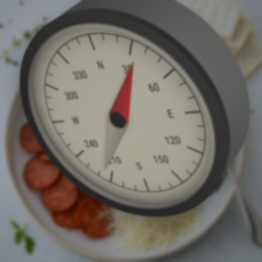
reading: {"value": 35, "unit": "°"}
